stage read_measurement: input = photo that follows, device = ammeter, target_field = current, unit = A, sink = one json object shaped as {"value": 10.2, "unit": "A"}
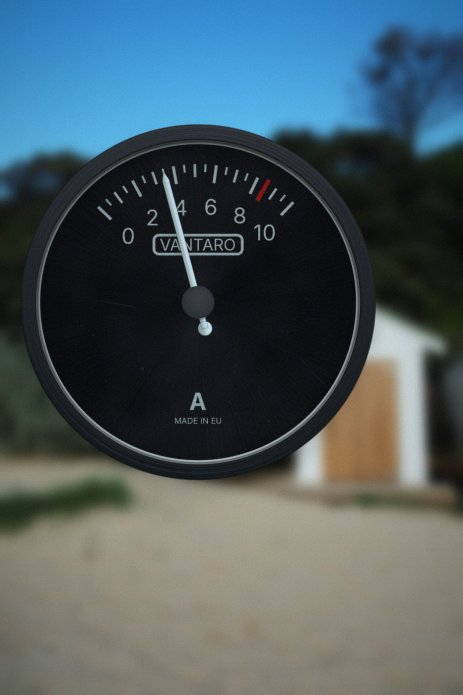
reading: {"value": 3.5, "unit": "A"}
